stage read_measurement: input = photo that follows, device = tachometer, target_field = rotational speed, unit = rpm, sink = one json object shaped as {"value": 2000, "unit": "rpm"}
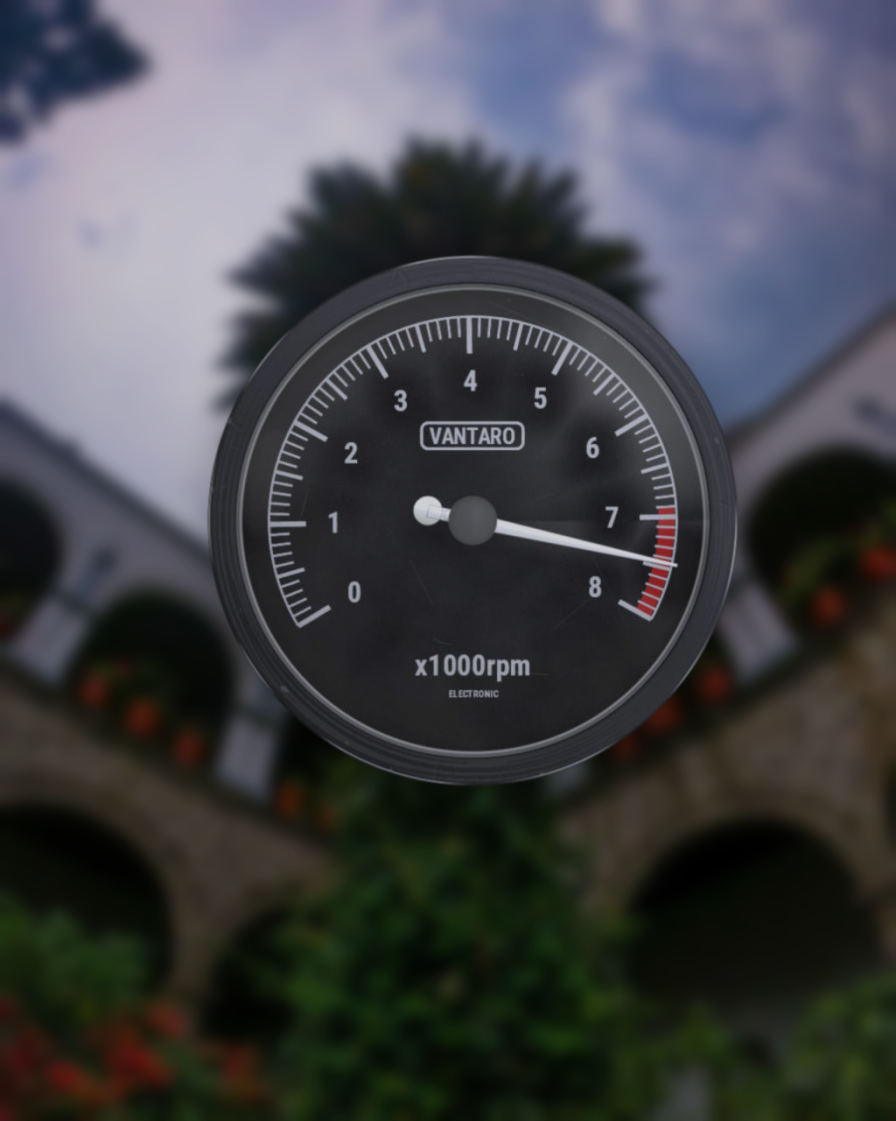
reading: {"value": 7450, "unit": "rpm"}
